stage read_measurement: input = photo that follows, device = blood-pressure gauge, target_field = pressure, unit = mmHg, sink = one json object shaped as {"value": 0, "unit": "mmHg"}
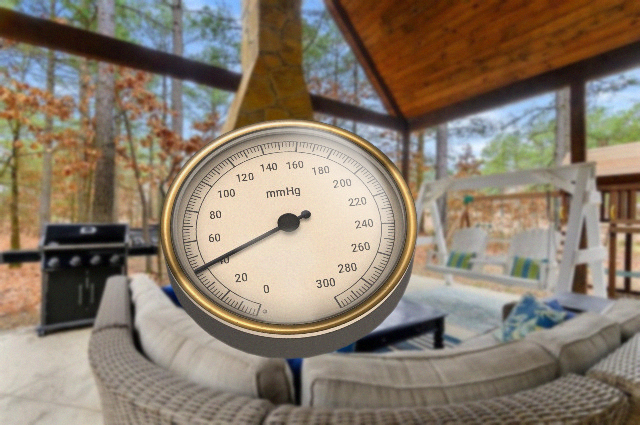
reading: {"value": 40, "unit": "mmHg"}
